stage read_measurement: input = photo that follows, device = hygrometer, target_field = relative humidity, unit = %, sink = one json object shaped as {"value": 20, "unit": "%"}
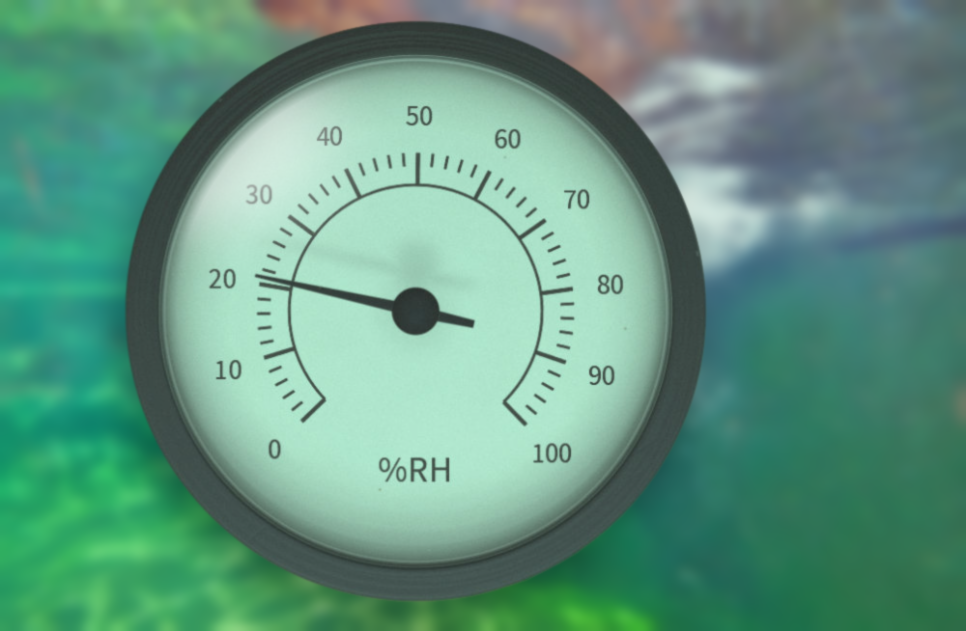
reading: {"value": 21, "unit": "%"}
